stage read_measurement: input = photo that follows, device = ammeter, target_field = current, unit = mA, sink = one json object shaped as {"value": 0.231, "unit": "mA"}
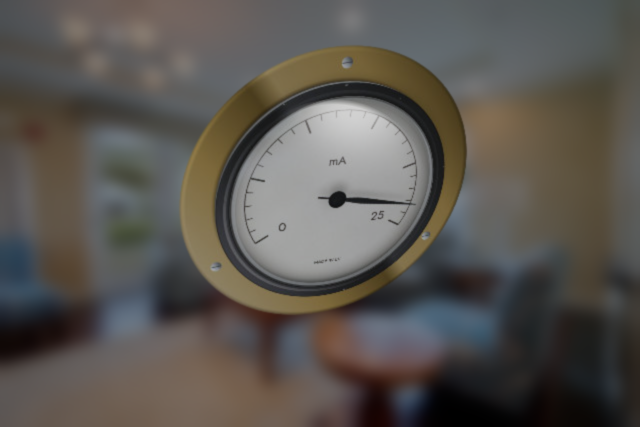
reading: {"value": 23, "unit": "mA"}
